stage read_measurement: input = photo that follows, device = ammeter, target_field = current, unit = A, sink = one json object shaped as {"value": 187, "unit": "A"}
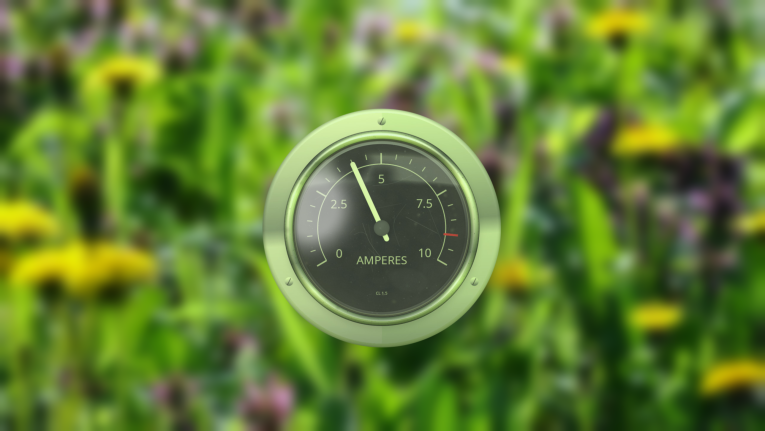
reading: {"value": 4, "unit": "A"}
